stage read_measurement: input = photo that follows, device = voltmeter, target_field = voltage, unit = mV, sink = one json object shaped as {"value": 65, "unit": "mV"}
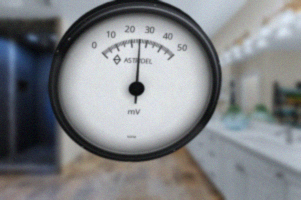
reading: {"value": 25, "unit": "mV"}
